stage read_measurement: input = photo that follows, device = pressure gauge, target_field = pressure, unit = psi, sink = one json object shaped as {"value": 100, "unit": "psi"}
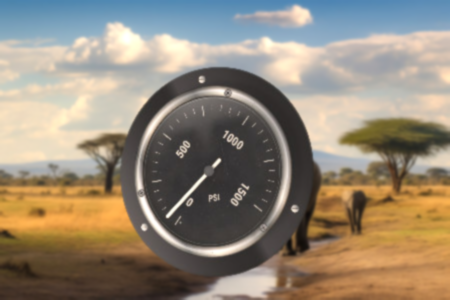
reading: {"value": 50, "unit": "psi"}
